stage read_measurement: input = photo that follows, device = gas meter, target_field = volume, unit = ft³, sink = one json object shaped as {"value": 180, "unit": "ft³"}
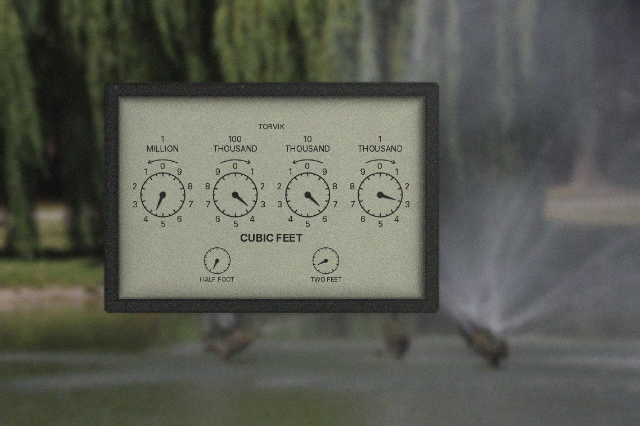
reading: {"value": 436300, "unit": "ft³"}
